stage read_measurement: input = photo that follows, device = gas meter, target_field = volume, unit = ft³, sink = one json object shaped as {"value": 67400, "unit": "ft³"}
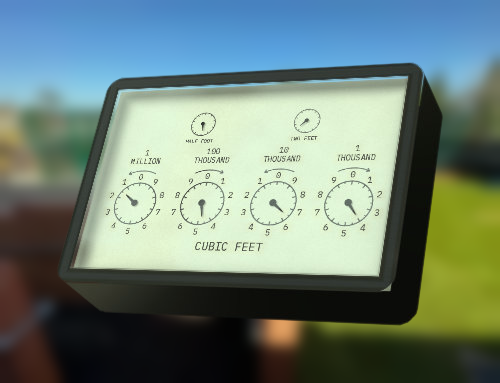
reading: {"value": 146400, "unit": "ft³"}
